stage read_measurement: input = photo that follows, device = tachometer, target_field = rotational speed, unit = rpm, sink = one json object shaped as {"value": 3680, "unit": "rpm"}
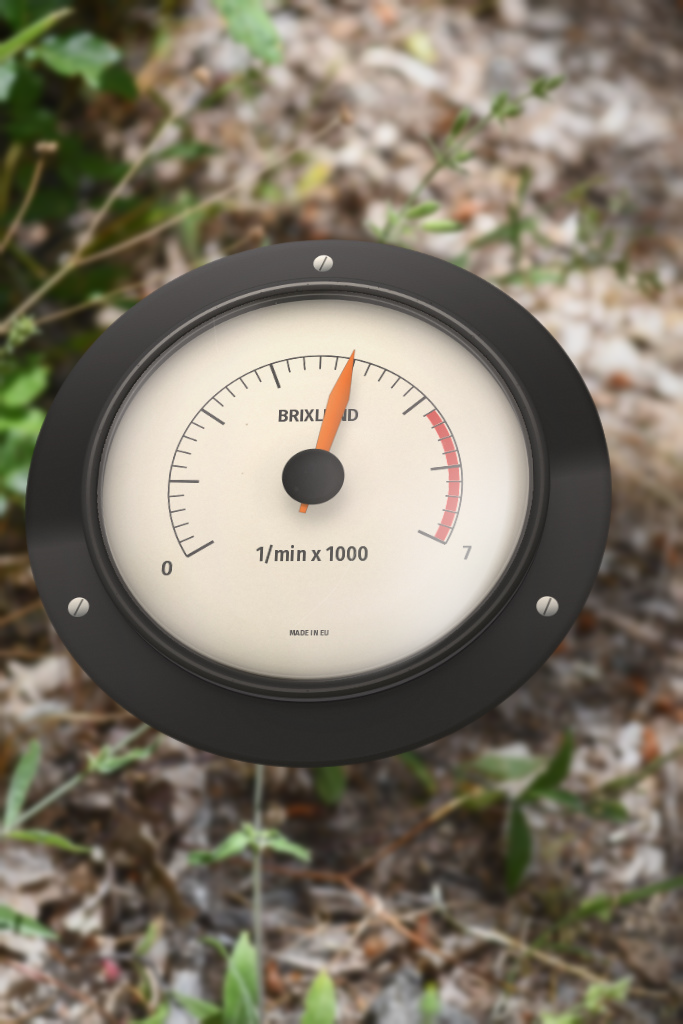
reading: {"value": 4000, "unit": "rpm"}
